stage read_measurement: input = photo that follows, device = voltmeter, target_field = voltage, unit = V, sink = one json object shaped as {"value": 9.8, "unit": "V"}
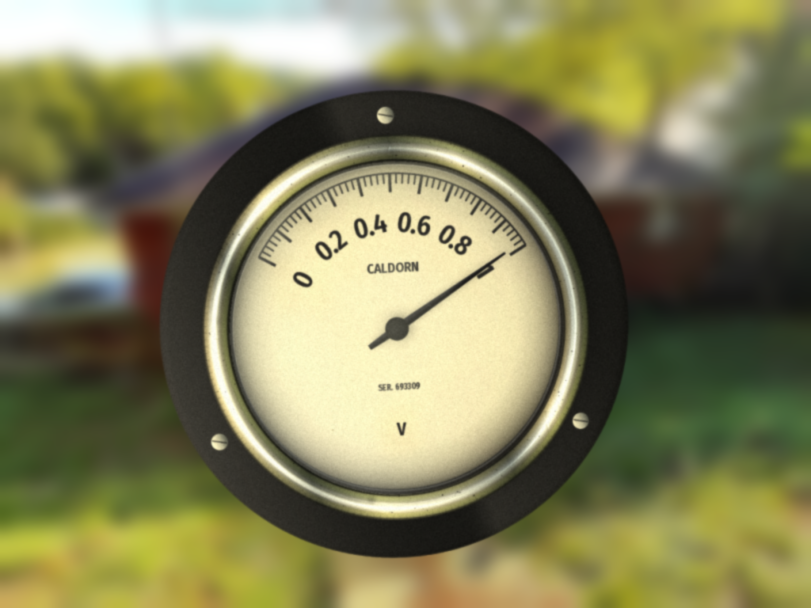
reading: {"value": 0.98, "unit": "V"}
